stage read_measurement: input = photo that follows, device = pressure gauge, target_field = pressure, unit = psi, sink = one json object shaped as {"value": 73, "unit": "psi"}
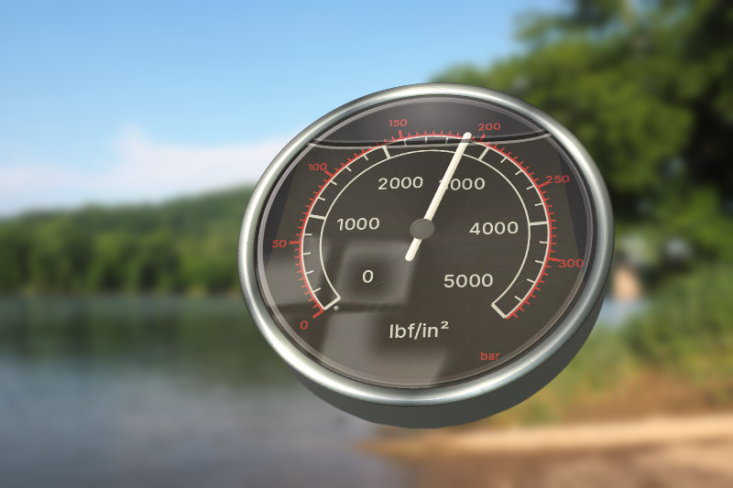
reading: {"value": 2800, "unit": "psi"}
